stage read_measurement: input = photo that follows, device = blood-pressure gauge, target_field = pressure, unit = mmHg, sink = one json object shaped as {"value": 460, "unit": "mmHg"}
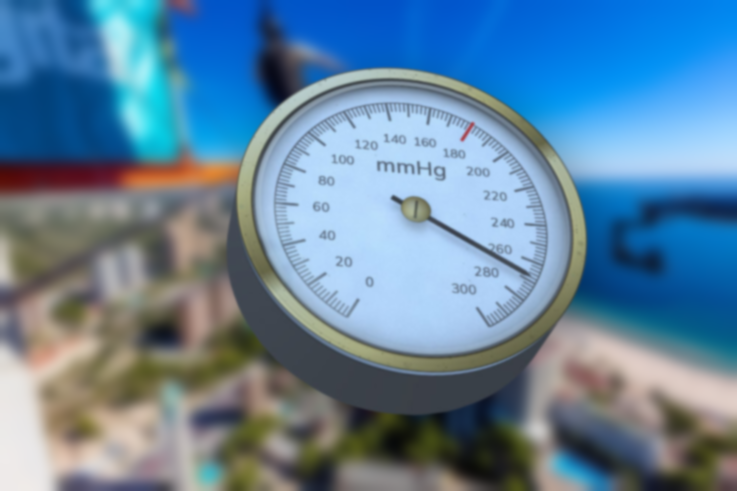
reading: {"value": 270, "unit": "mmHg"}
